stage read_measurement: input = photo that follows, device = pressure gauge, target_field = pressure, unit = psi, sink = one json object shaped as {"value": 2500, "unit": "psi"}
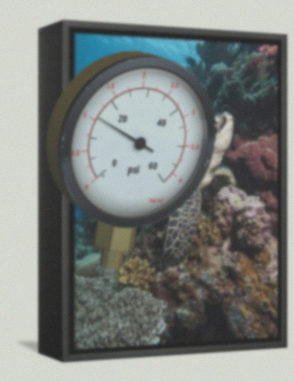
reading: {"value": 15, "unit": "psi"}
